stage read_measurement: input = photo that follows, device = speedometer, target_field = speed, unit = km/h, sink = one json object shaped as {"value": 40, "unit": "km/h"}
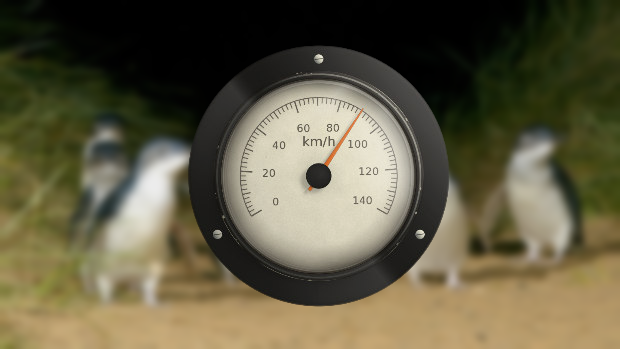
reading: {"value": 90, "unit": "km/h"}
